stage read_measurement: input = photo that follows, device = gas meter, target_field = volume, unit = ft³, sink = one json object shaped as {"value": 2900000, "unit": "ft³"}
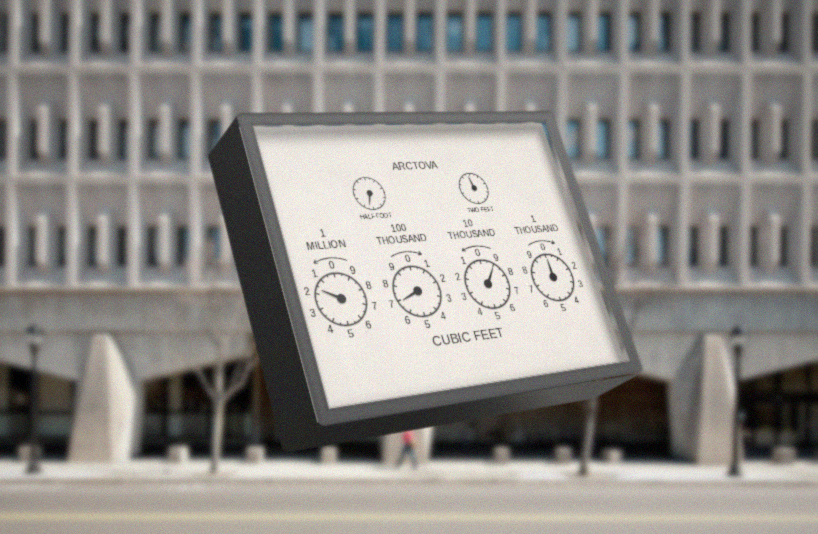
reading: {"value": 169000, "unit": "ft³"}
